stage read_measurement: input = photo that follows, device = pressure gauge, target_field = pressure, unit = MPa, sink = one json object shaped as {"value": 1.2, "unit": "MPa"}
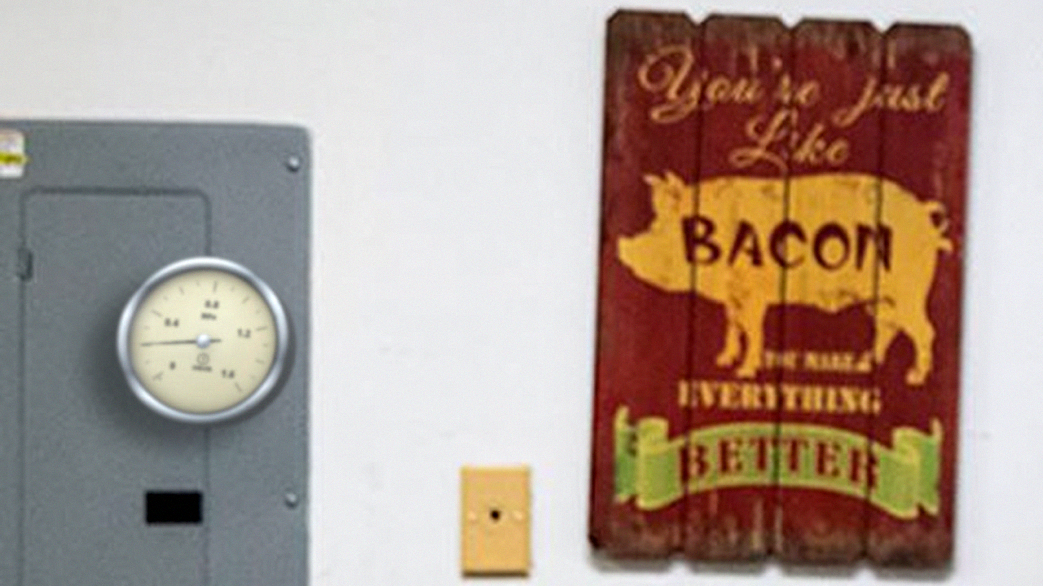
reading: {"value": 0.2, "unit": "MPa"}
